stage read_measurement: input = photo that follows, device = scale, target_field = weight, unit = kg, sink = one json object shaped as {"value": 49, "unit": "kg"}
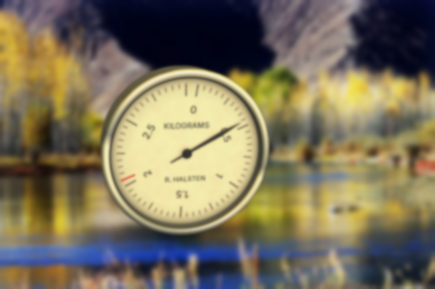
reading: {"value": 0.45, "unit": "kg"}
